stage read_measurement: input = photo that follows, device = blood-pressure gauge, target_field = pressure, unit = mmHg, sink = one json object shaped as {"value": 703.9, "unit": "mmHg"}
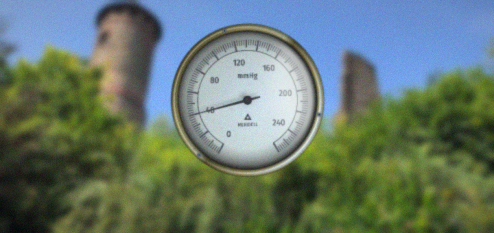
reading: {"value": 40, "unit": "mmHg"}
